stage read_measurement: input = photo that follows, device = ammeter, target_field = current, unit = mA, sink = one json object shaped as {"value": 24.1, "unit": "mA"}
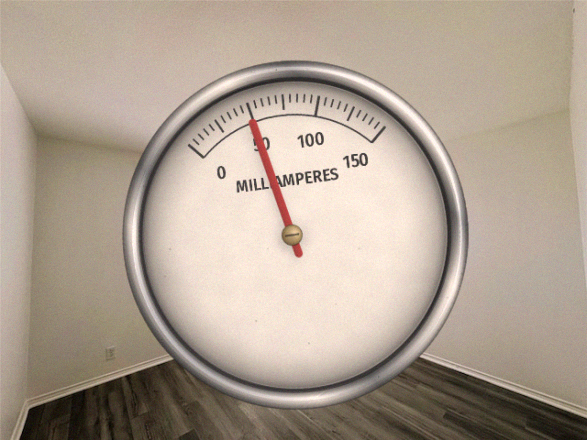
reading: {"value": 50, "unit": "mA"}
